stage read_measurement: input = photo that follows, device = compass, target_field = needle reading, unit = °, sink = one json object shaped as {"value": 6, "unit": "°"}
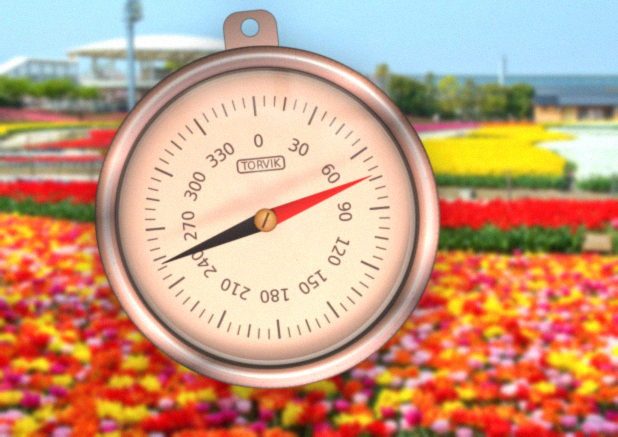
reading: {"value": 72.5, "unit": "°"}
